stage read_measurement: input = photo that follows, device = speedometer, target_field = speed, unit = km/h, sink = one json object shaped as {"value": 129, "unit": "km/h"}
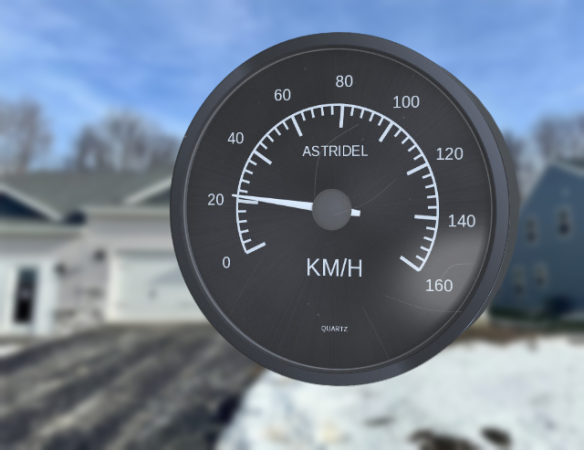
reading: {"value": 22, "unit": "km/h"}
